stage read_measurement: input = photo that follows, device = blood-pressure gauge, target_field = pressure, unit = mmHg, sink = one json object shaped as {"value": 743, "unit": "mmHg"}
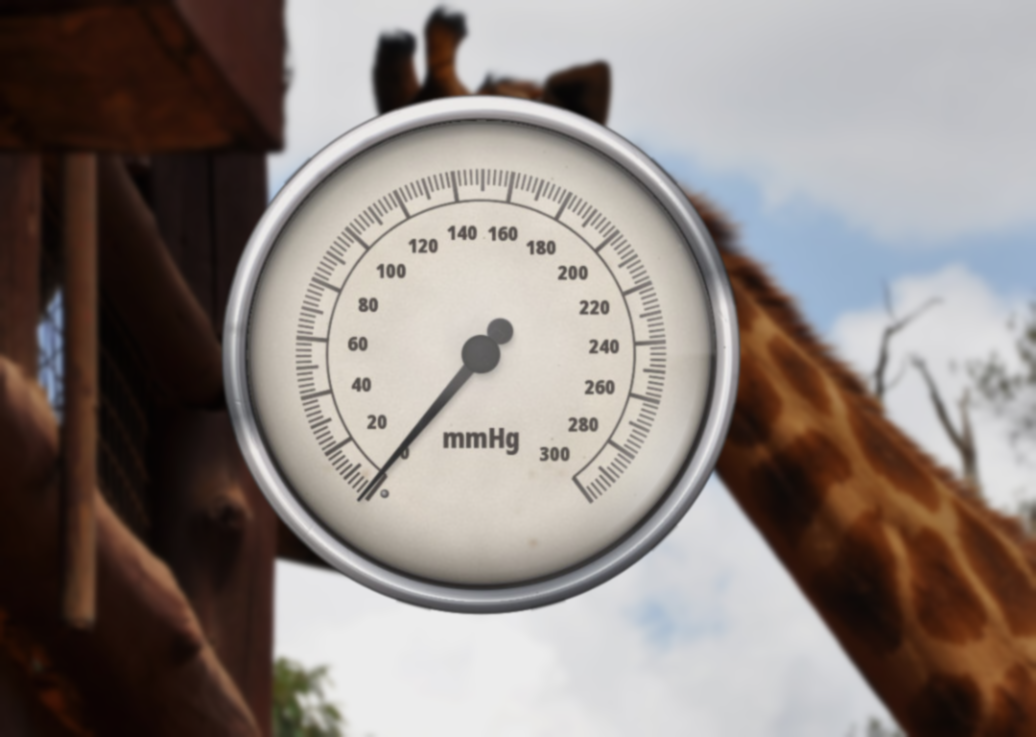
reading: {"value": 2, "unit": "mmHg"}
